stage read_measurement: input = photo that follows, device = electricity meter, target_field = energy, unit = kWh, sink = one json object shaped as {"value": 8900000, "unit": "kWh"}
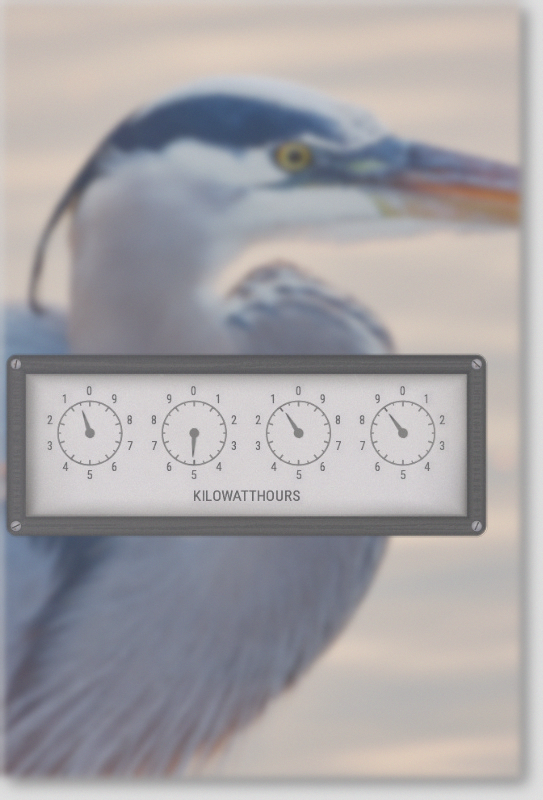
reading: {"value": 509, "unit": "kWh"}
